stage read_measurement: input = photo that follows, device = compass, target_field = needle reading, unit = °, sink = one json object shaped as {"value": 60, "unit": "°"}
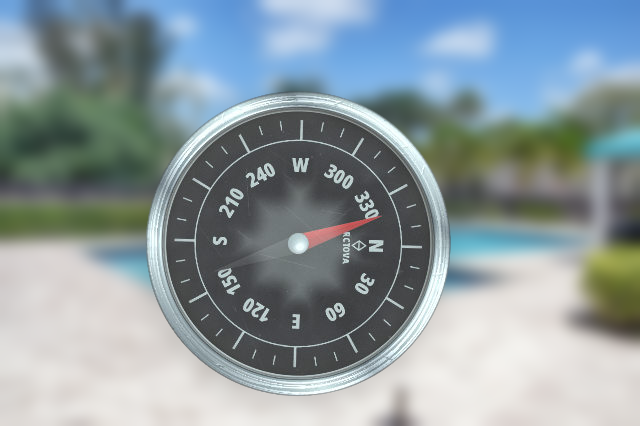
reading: {"value": 340, "unit": "°"}
